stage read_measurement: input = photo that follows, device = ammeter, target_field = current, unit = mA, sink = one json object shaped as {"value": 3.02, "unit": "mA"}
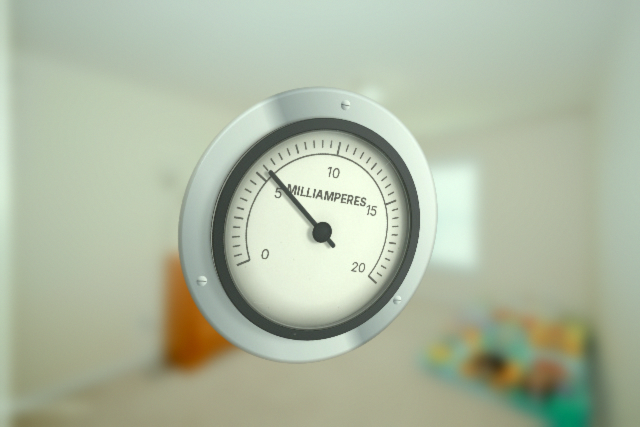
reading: {"value": 5.5, "unit": "mA"}
